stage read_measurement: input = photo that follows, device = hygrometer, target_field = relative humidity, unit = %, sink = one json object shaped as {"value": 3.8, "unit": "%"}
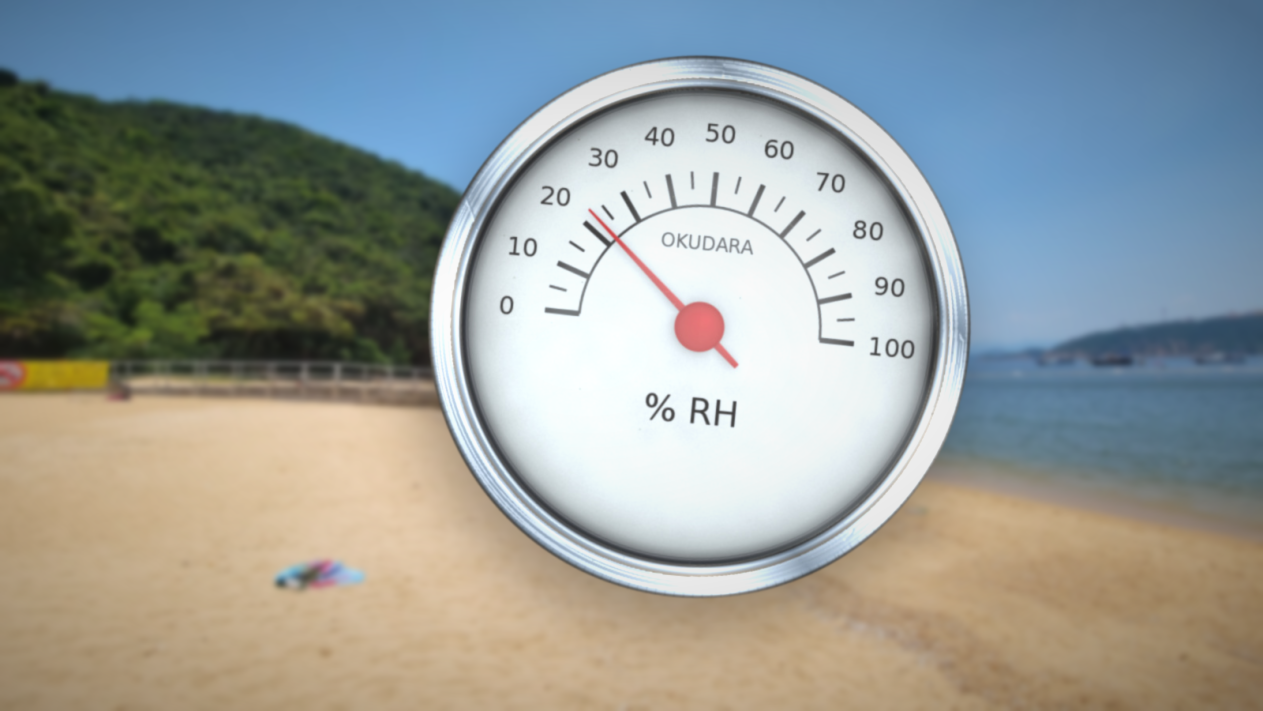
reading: {"value": 22.5, "unit": "%"}
